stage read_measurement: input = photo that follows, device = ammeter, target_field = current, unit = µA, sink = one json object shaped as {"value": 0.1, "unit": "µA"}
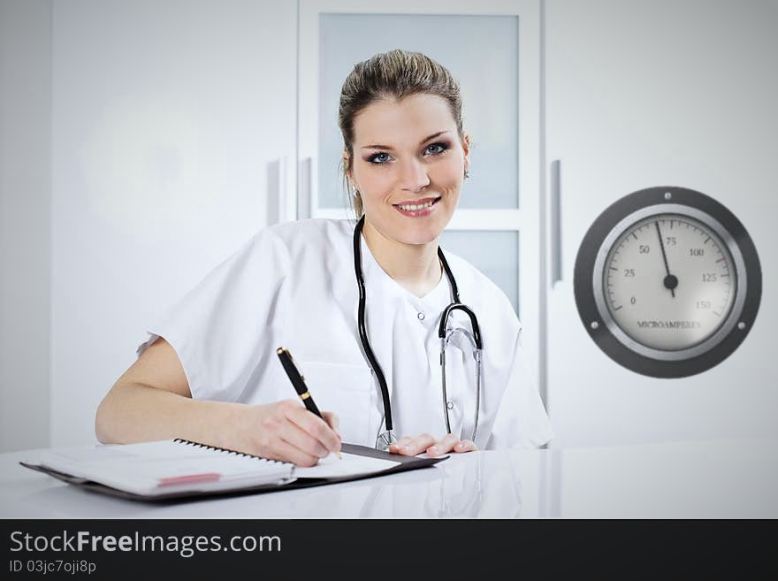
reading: {"value": 65, "unit": "µA"}
